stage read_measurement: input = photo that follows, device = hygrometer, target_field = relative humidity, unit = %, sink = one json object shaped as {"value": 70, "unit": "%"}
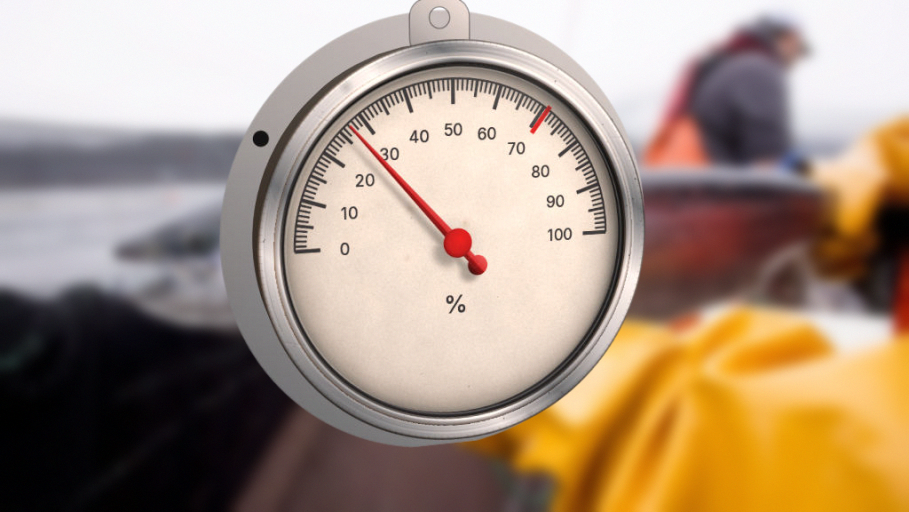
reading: {"value": 27, "unit": "%"}
